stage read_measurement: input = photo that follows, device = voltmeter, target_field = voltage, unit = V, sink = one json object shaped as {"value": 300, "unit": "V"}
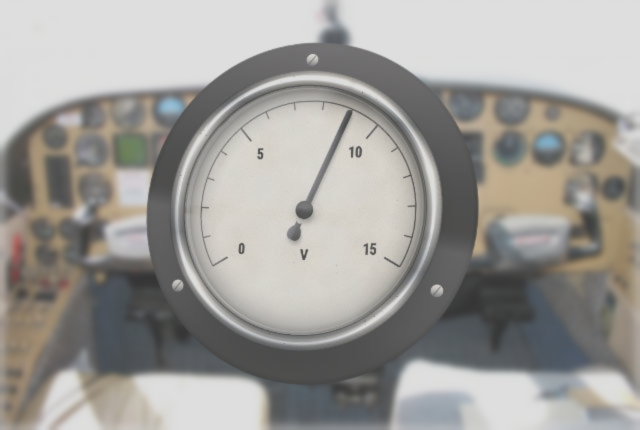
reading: {"value": 9, "unit": "V"}
